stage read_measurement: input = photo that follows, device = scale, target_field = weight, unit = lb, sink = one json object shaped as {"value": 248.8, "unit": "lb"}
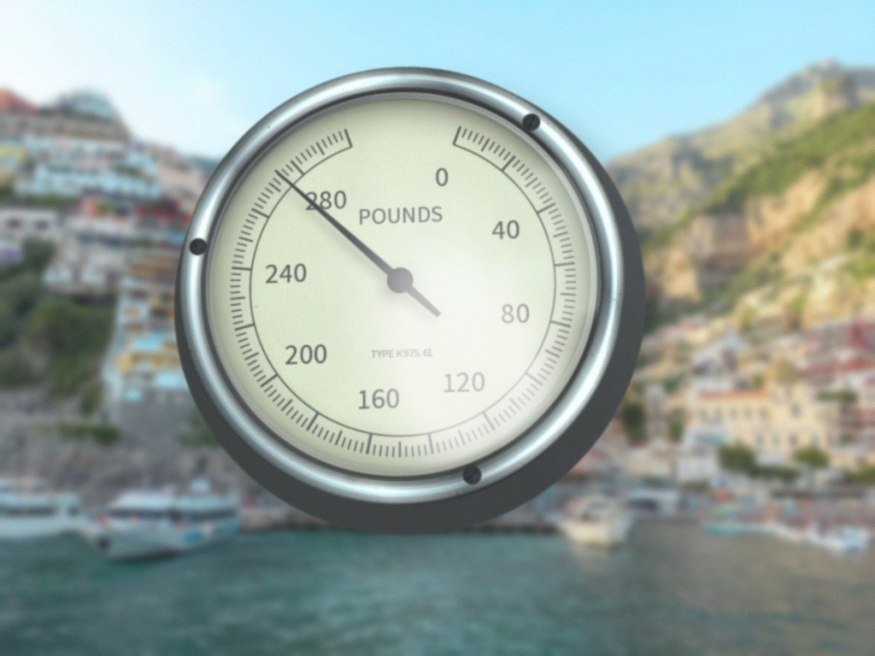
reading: {"value": 274, "unit": "lb"}
